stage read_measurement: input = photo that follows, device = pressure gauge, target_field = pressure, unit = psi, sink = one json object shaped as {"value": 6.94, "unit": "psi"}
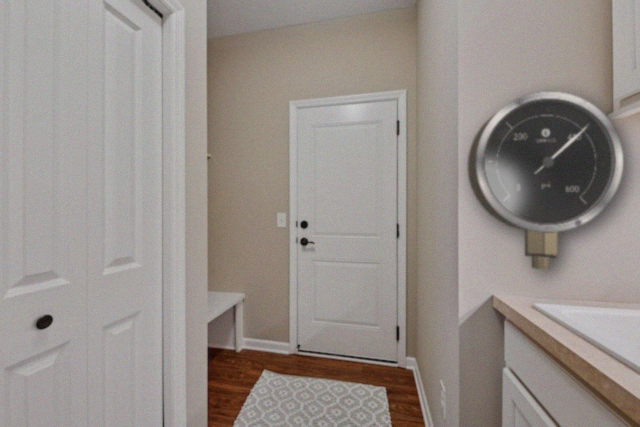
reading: {"value": 400, "unit": "psi"}
